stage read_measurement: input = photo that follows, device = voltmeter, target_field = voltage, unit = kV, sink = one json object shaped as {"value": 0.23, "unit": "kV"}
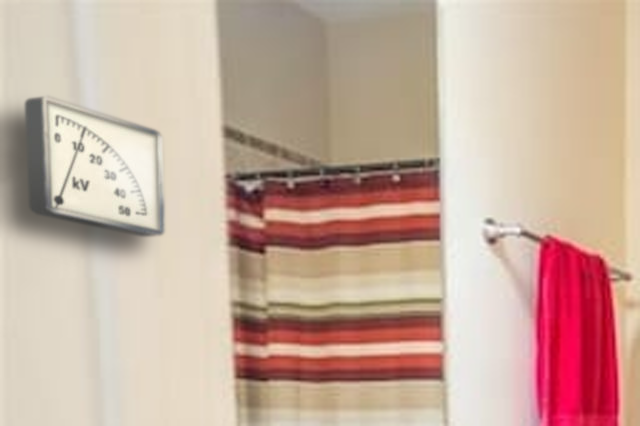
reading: {"value": 10, "unit": "kV"}
